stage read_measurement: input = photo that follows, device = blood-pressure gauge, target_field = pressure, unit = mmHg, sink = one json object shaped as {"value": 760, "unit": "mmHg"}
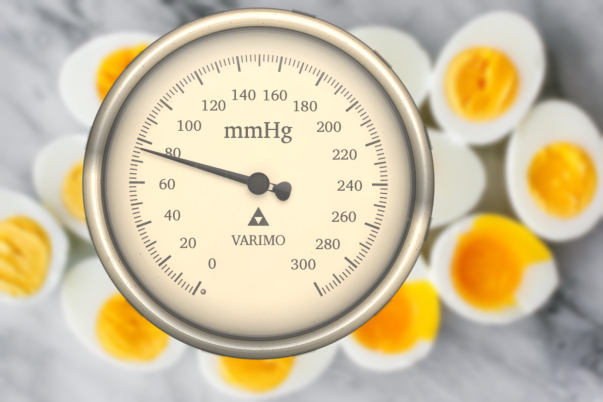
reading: {"value": 76, "unit": "mmHg"}
